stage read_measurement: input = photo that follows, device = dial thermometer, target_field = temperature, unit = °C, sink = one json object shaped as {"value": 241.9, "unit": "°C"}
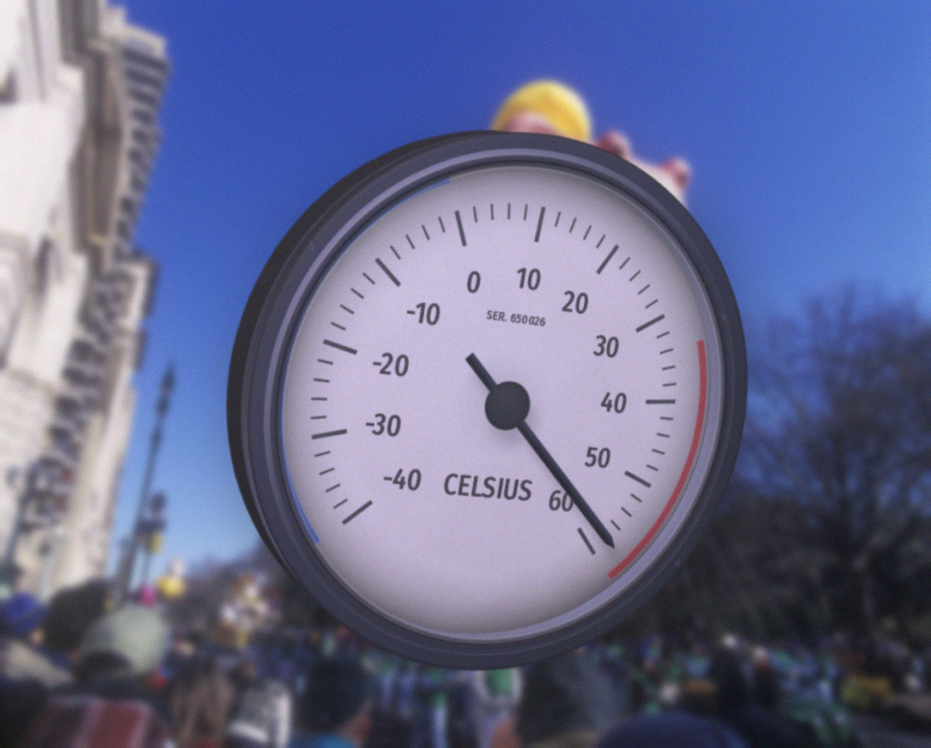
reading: {"value": 58, "unit": "°C"}
